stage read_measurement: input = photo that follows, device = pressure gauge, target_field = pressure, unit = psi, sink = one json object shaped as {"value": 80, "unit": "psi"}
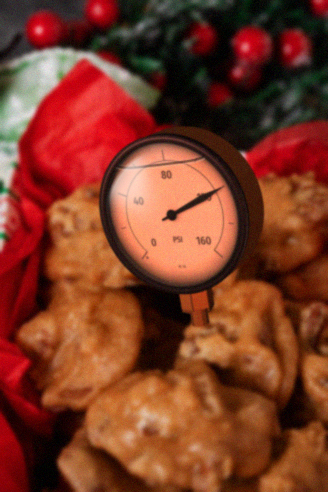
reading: {"value": 120, "unit": "psi"}
